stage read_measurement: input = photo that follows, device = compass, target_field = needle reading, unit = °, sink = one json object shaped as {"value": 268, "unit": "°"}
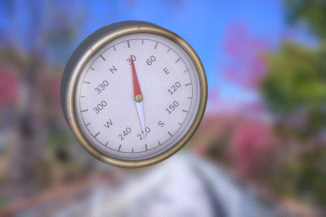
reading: {"value": 30, "unit": "°"}
